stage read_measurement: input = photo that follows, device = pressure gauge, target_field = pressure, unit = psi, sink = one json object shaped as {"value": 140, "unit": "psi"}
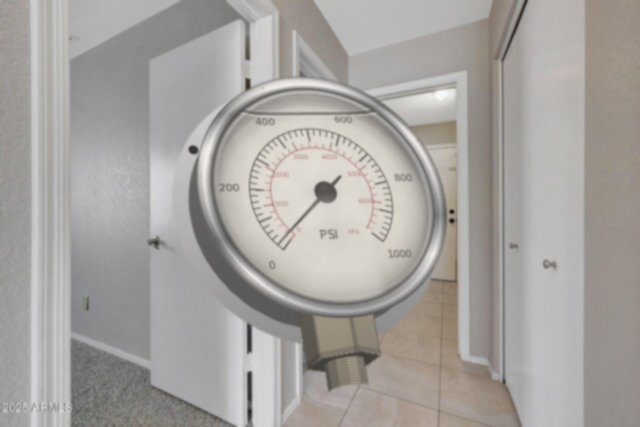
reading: {"value": 20, "unit": "psi"}
